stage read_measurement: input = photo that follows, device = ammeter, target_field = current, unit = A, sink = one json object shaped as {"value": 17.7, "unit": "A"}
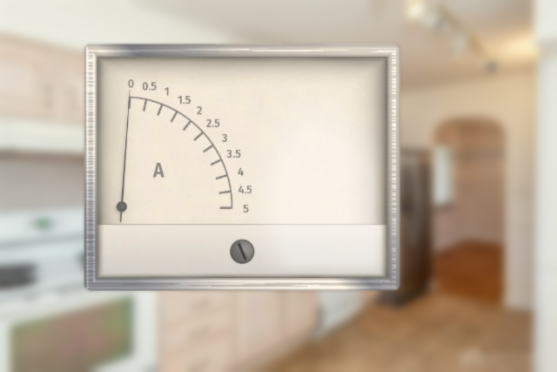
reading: {"value": 0, "unit": "A"}
